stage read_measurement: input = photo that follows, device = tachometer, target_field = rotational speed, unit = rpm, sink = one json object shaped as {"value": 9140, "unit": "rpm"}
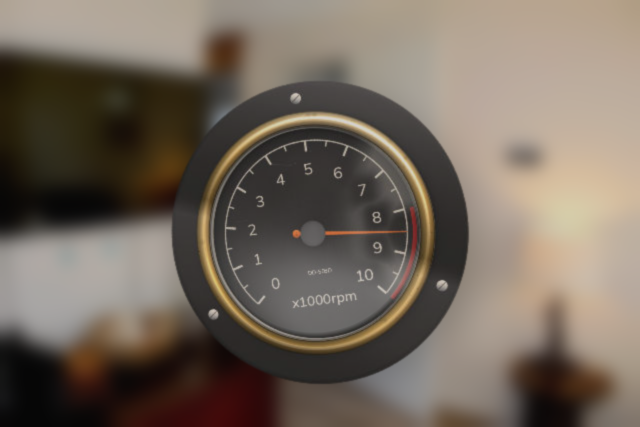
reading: {"value": 8500, "unit": "rpm"}
